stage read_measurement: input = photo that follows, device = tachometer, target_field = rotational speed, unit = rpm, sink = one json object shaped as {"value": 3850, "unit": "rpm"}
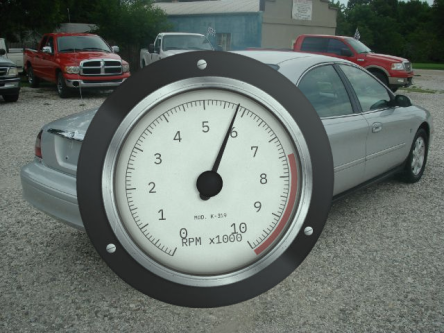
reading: {"value": 5800, "unit": "rpm"}
